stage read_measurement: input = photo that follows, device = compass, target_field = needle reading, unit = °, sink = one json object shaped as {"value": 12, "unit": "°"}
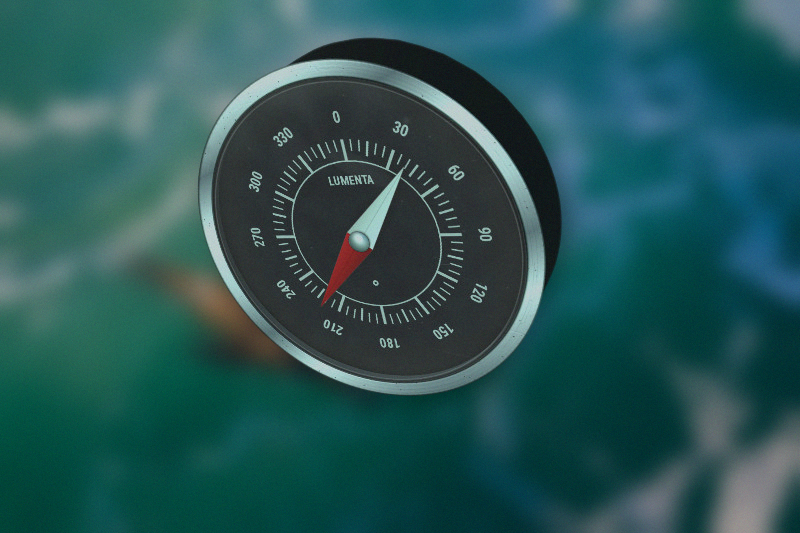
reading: {"value": 220, "unit": "°"}
